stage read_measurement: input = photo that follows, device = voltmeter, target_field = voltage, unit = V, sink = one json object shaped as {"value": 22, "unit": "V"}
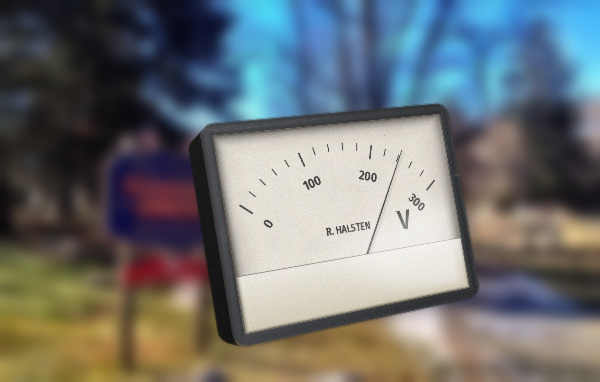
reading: {"value": 240, "unit": "V"}
